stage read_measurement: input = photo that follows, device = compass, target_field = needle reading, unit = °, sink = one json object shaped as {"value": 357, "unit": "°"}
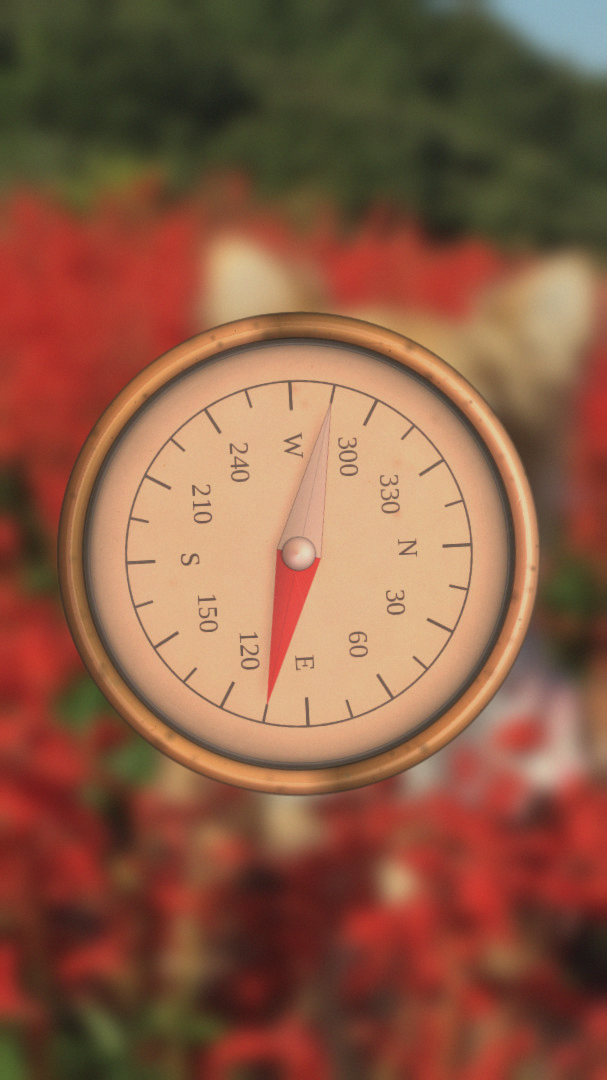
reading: {"value": 105, "unit": "°"}
